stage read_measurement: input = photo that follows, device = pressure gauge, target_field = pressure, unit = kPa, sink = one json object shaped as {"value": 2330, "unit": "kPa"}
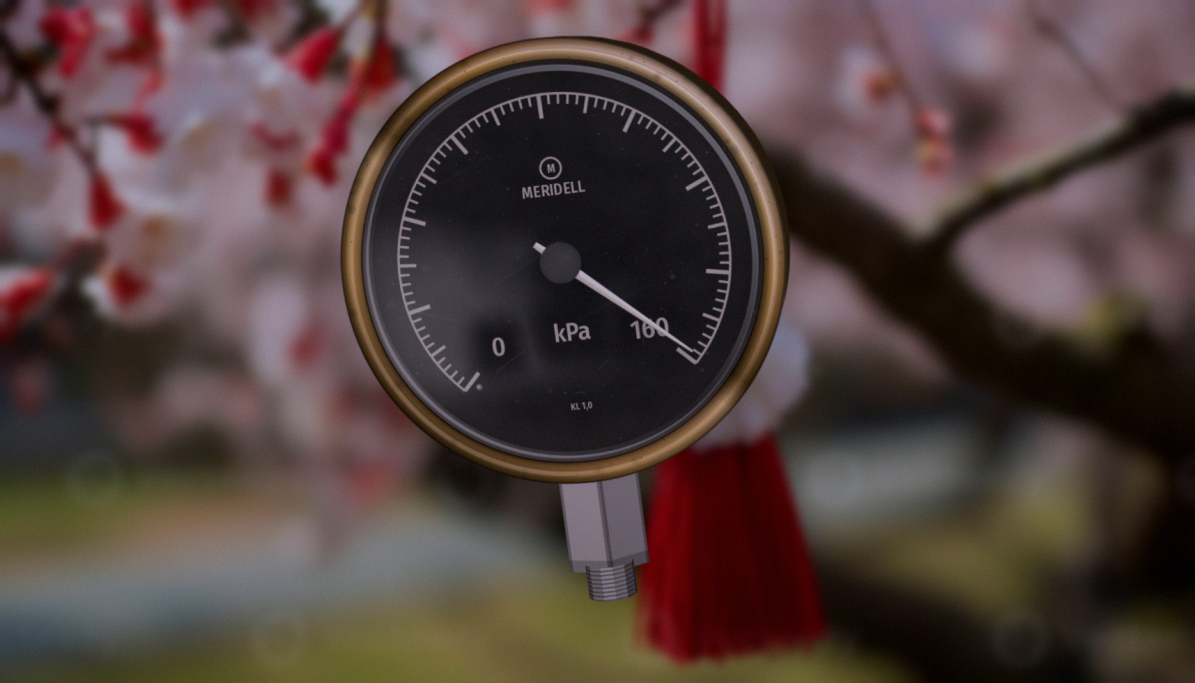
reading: {"value": 158, "unit": "kPa"}
